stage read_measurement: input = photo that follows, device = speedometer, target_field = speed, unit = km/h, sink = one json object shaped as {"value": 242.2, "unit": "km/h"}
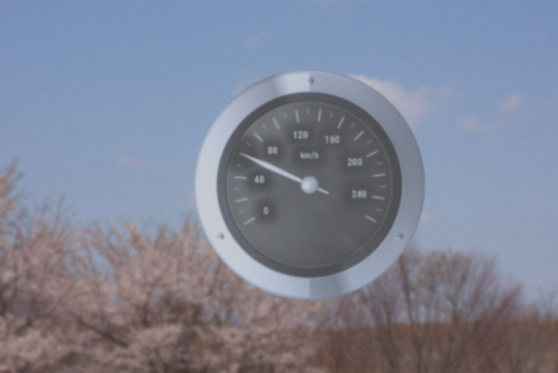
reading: {"value": 60, "unit": "km/h"}
